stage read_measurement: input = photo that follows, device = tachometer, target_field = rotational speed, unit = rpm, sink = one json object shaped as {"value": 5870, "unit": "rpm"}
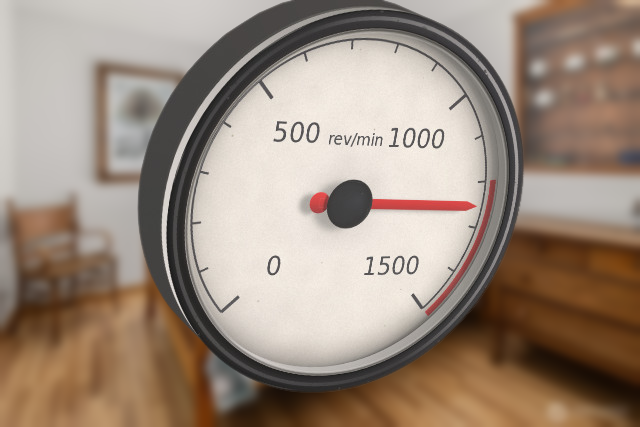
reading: {"value": 1250, "unit": "rpm"}
